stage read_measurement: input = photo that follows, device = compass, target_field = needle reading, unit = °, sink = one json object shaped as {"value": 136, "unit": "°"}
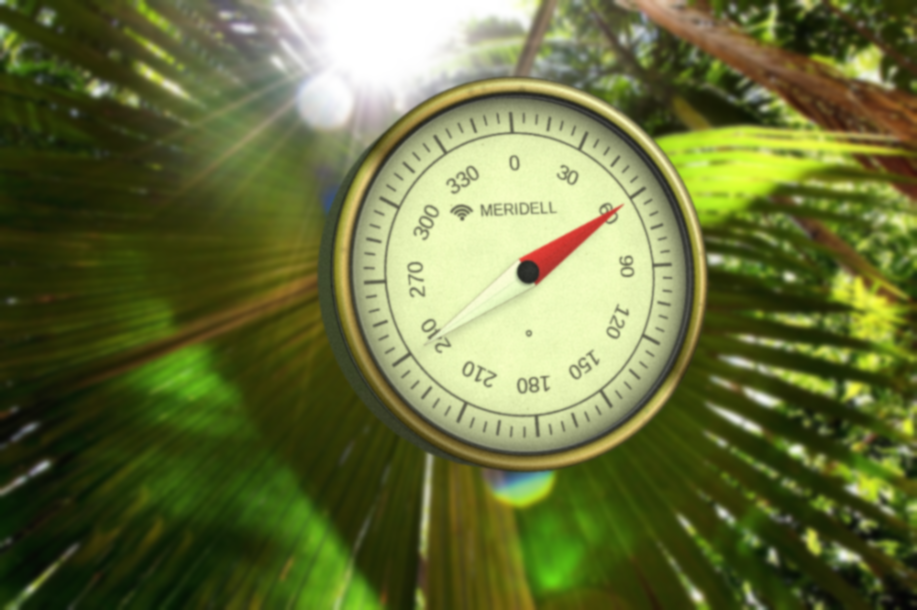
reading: {"value": 60, "unit": "°"}
